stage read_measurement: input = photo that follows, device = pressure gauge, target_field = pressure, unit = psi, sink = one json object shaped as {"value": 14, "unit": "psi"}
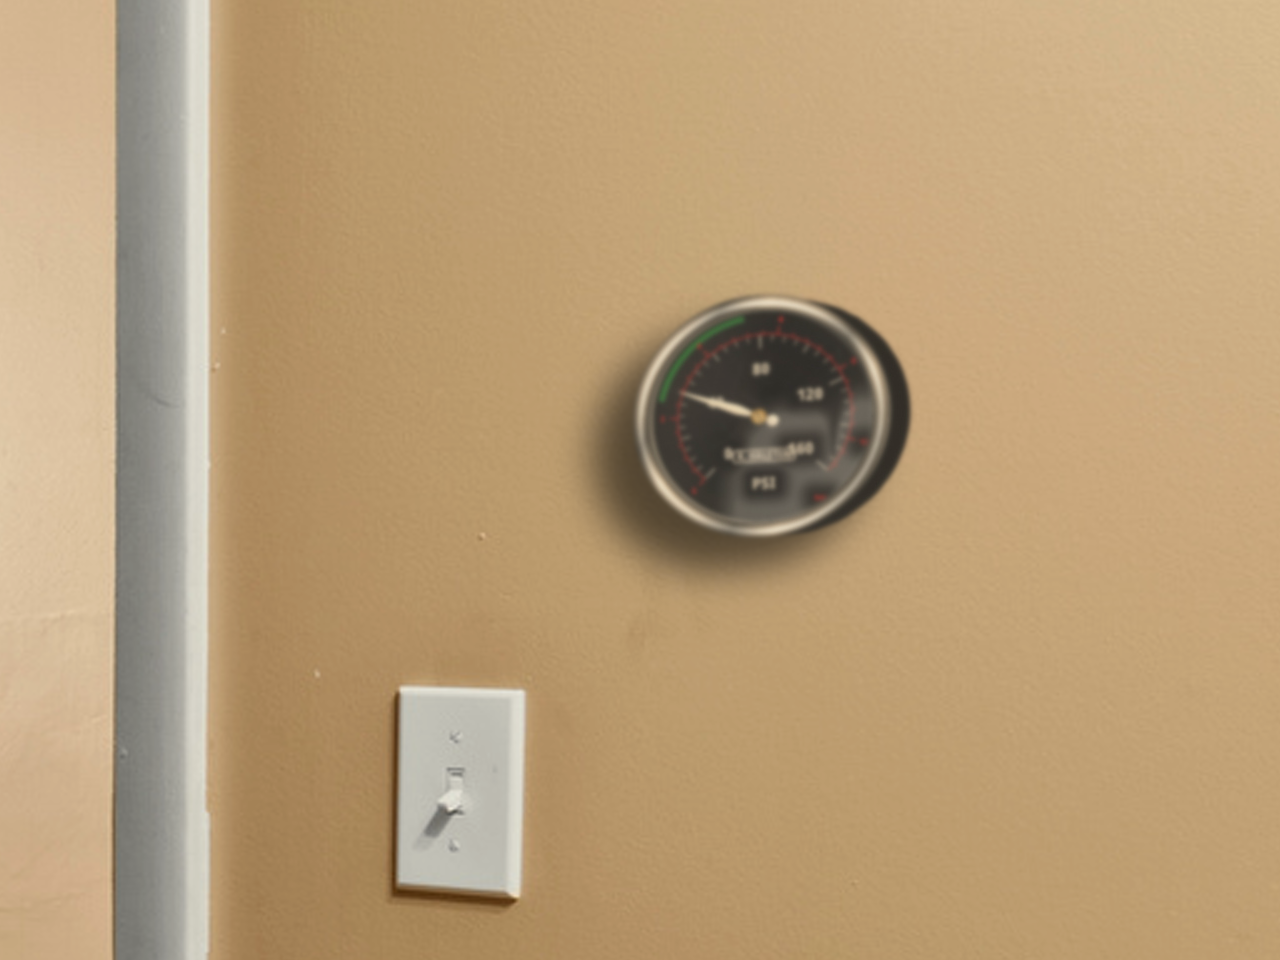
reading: {"value": 40, "unit": "psi"}
